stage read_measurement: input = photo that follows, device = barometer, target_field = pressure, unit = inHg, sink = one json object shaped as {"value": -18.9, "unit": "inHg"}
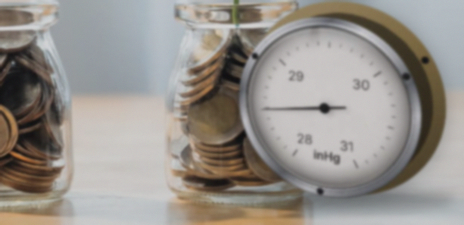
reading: {"value": 28.5, "unit": "inHg"}
